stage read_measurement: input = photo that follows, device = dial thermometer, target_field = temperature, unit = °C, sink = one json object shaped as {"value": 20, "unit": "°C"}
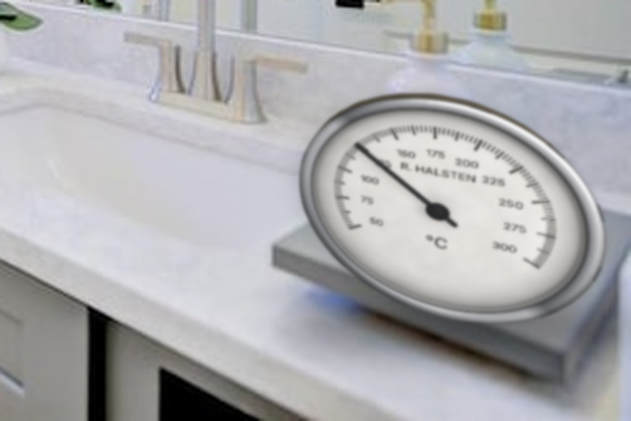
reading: {"value": 125, "unit": "°C"}
